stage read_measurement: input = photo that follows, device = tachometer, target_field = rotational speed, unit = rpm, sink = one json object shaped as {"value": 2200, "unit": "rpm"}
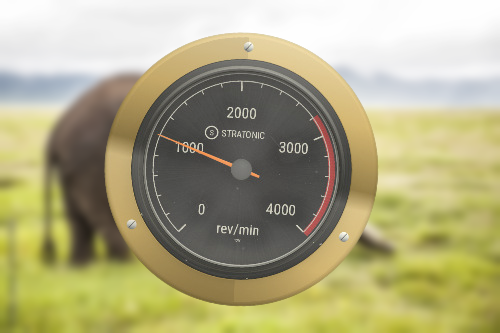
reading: {"value": 1000, "unit": "rpm"}
